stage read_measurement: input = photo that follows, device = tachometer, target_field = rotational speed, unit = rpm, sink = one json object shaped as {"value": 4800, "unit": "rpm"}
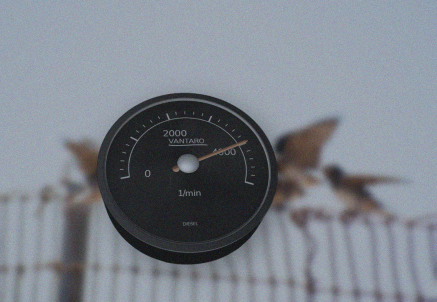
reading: {"value": 4000, "unit": "rpm"}
